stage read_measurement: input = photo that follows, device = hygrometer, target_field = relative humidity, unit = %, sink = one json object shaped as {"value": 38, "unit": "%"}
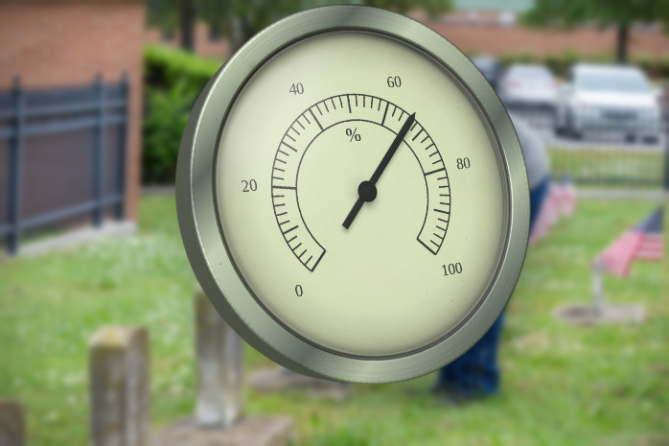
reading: {"value": 66, "unit": "%"}
